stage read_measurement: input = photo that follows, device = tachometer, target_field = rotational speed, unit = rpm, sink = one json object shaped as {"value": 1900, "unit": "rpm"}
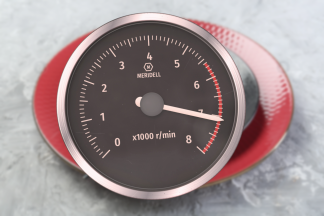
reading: {"value": 7100, "unit": "rpm"}
